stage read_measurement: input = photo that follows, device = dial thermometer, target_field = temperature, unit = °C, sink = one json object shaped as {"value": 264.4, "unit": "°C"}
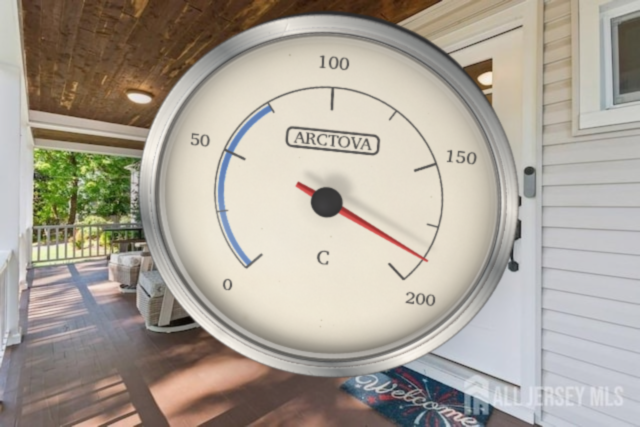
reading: {"value": 187.5, "unit": "°C"}
